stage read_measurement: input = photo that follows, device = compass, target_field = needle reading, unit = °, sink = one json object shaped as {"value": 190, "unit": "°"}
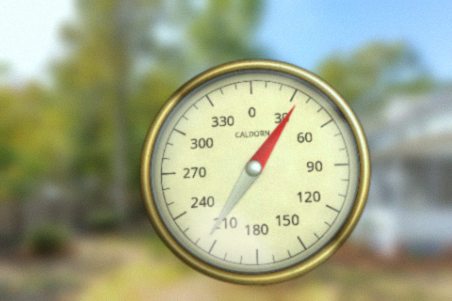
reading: {"value": 35, "unit": "°"}
